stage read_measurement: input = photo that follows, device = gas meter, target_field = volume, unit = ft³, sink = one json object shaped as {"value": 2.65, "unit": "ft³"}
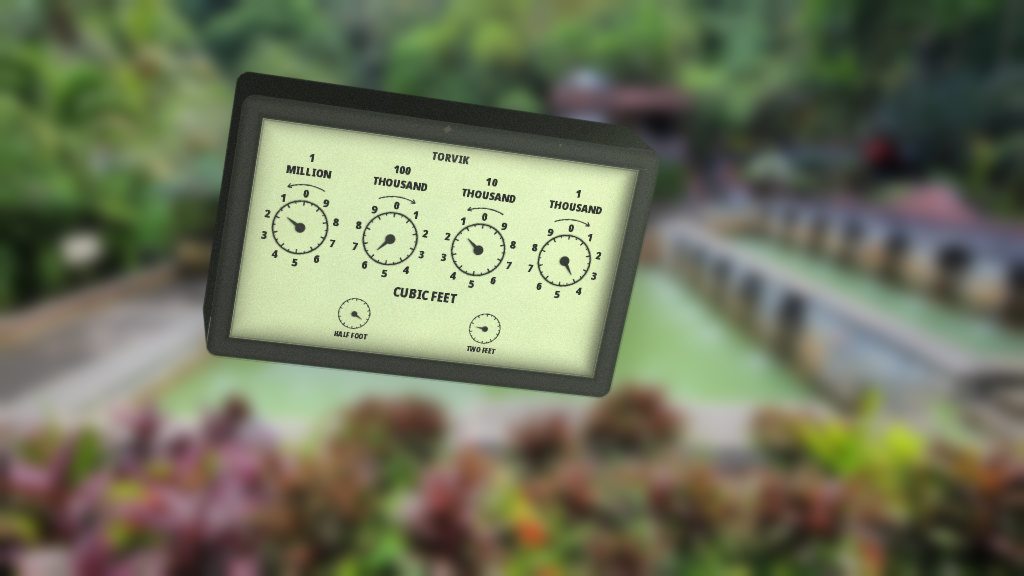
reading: {"value": 161400, "unit": "ft³"}
